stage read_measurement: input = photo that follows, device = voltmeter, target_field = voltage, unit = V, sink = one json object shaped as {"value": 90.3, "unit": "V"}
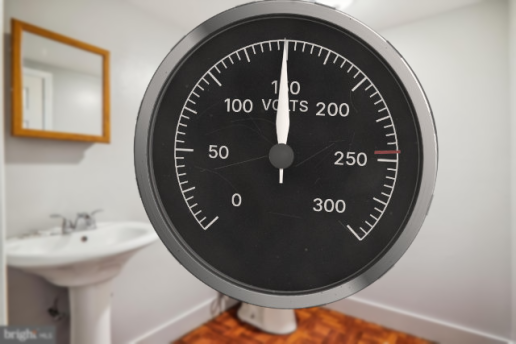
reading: {"value": 150, "unit": "V"}
